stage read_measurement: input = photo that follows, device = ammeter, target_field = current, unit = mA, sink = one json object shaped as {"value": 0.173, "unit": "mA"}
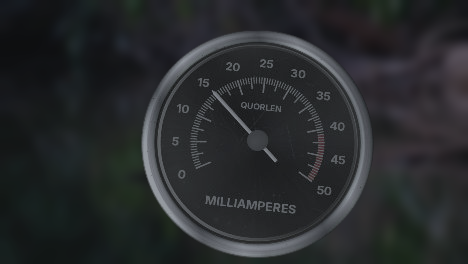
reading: {"value": 15, "unit": "mA"}
